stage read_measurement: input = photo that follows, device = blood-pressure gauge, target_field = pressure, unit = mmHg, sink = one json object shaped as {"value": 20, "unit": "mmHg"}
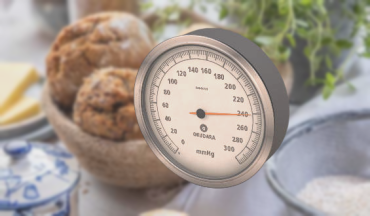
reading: {"value": 240, "unit": "mmHg"}
